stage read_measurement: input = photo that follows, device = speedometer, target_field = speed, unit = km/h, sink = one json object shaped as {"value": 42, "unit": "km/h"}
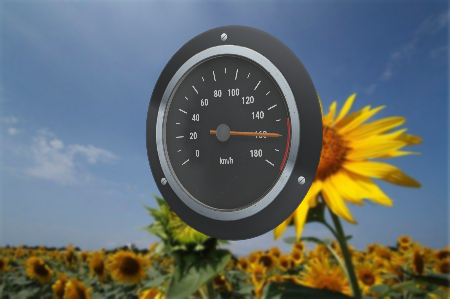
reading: {"value": 160, "unit": "km/h"}
